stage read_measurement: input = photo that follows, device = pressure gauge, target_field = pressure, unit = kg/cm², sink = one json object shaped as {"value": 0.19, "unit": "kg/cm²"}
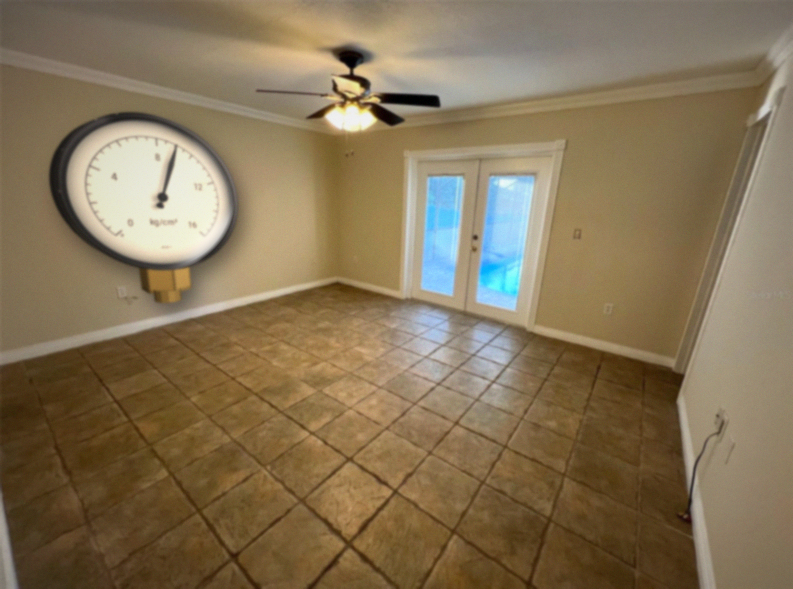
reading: {"value": 9, "unit": "kg/cm²"}
